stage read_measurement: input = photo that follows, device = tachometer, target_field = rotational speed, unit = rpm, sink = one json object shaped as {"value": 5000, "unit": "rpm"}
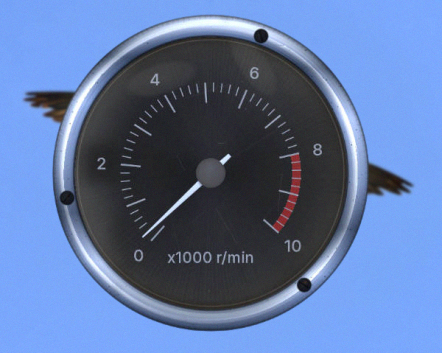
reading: {"value": 200, "unit": "rpm"}
